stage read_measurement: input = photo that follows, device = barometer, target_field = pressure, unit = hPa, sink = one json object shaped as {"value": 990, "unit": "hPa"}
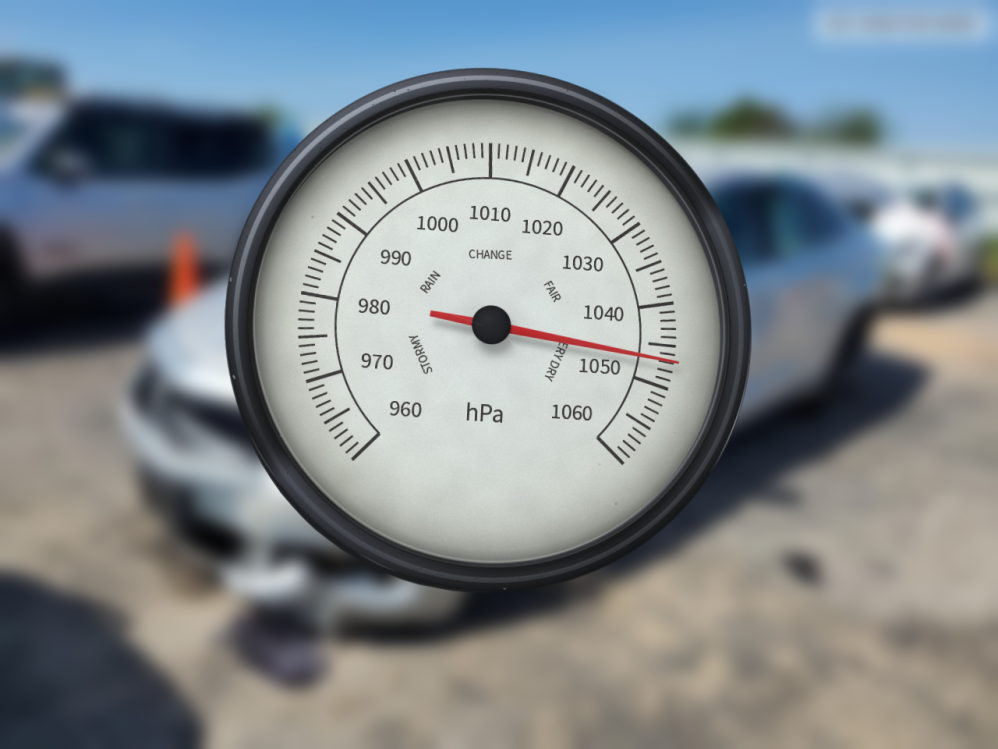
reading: {"value": 1047, "unit": "hPa"}
